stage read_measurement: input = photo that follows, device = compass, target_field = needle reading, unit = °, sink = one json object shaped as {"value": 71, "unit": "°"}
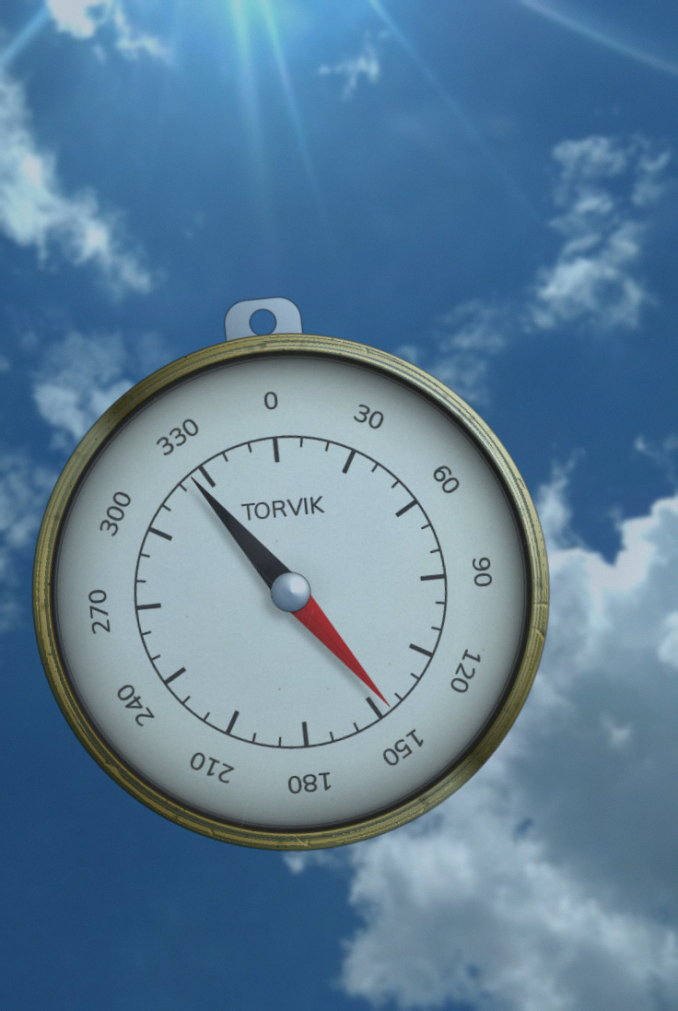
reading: {"value": 145, "unit": "°"}
